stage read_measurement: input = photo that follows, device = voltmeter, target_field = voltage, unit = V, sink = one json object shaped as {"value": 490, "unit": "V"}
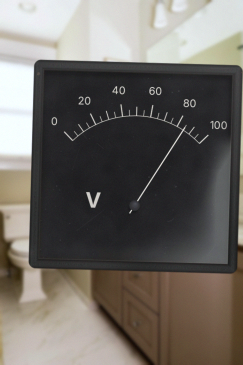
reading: {"value": 85, "unit": "V"}
